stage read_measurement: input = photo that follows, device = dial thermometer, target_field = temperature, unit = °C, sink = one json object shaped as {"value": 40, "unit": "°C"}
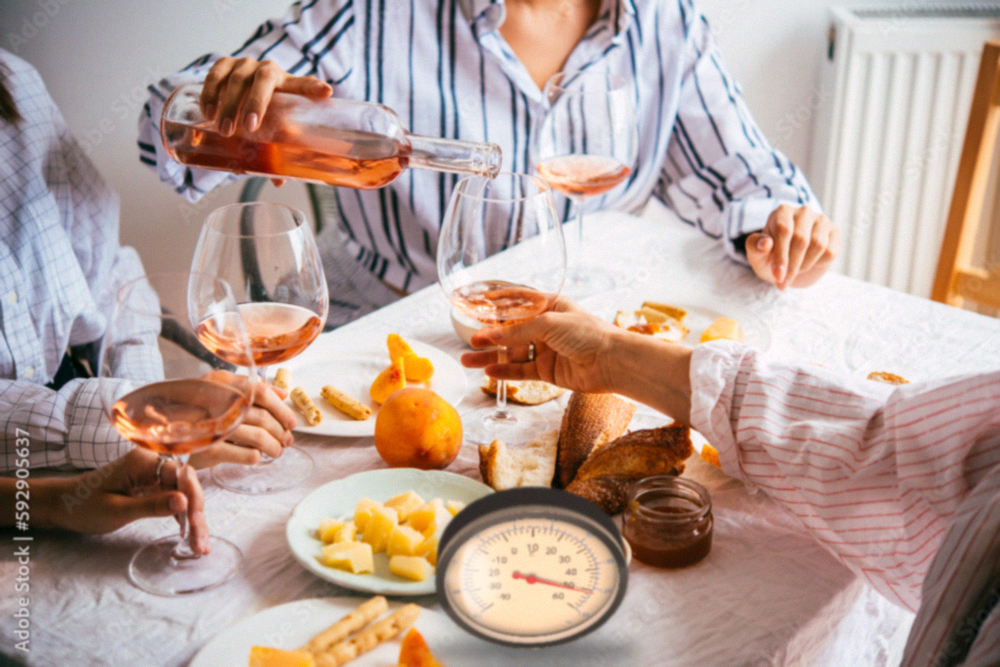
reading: {"value": 50, "unit": "°C"}
